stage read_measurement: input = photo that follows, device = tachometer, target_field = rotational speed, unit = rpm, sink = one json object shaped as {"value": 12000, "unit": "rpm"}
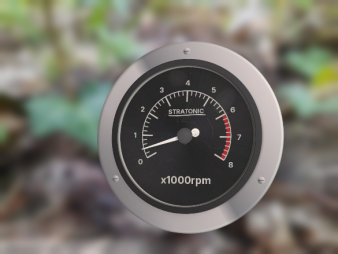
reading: {"value": 400, "unit": "rpm"}
